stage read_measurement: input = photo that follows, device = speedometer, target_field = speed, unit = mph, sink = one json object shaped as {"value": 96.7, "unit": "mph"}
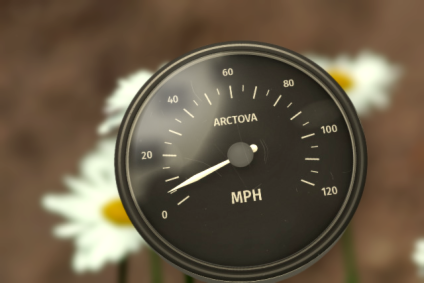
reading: {"value": 5, "unit": "mph"}
